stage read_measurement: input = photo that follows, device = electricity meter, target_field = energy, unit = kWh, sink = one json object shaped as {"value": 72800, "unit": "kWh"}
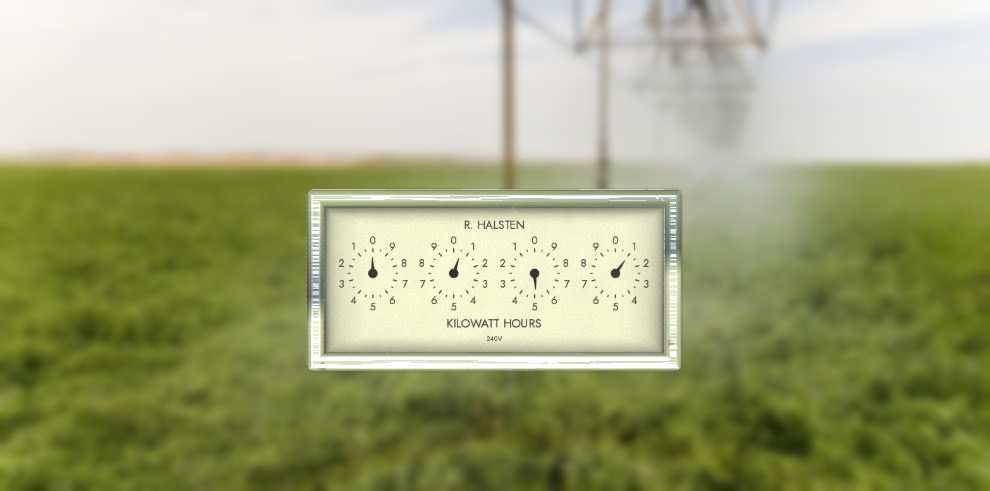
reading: {"value": 51, "unit": "kWh"}
